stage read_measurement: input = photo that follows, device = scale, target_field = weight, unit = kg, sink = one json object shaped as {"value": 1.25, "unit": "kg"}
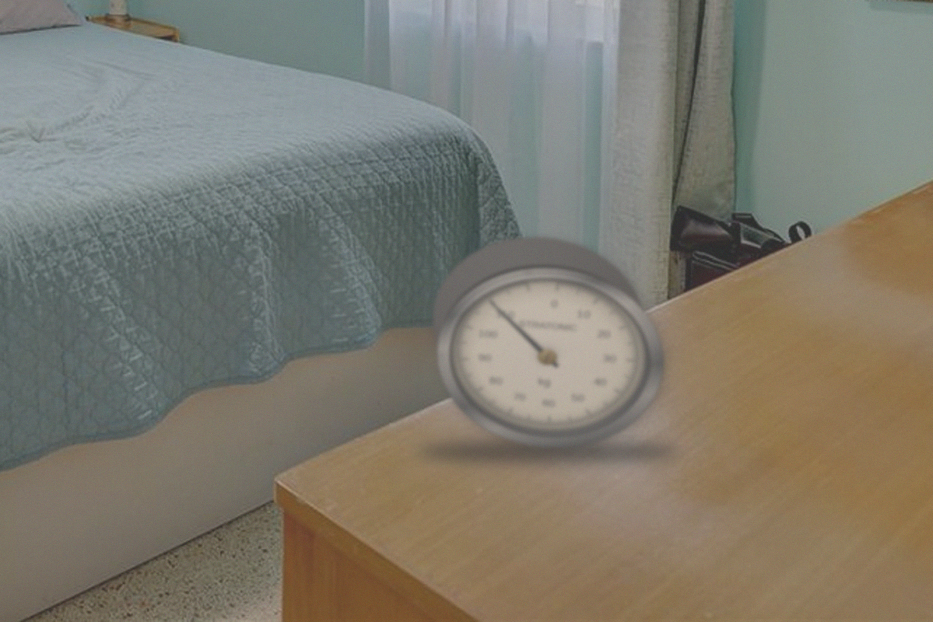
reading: {"value": 110, "unit": "kg"}
